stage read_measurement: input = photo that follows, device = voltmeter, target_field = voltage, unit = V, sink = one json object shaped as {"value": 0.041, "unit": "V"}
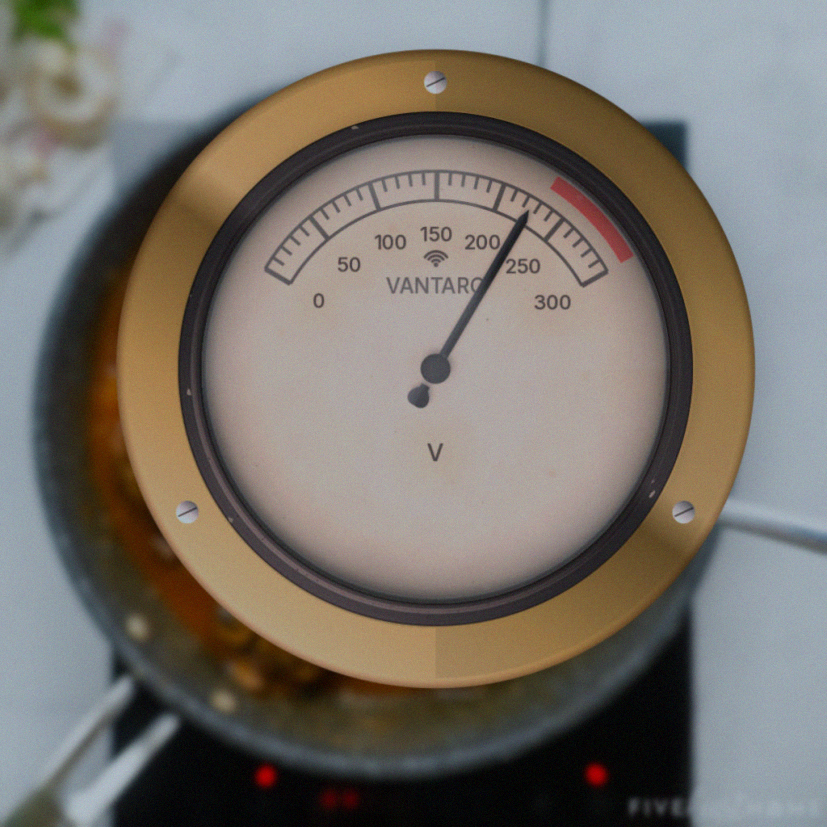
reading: {"value": 225, "unit": "V"}
